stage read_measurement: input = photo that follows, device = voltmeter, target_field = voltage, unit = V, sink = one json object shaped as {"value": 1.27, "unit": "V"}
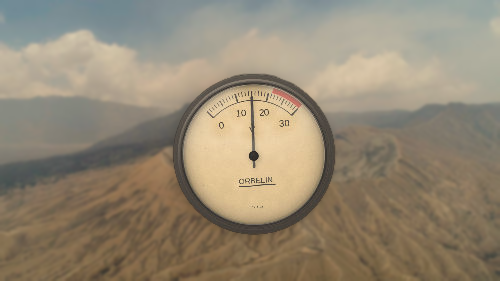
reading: {"value": 15, "unit": "V"}
